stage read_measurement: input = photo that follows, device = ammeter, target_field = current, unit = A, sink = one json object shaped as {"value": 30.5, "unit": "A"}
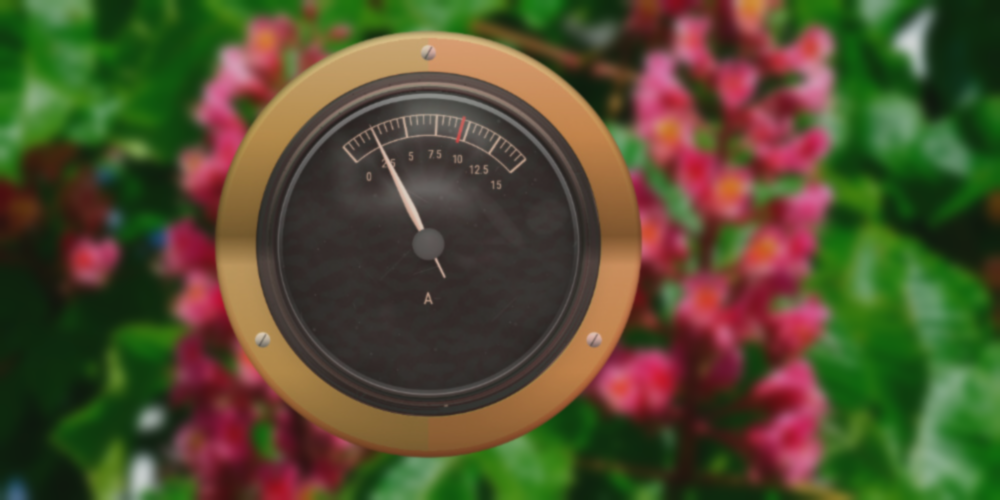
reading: {"value": 2.5, "unit": "A"}
